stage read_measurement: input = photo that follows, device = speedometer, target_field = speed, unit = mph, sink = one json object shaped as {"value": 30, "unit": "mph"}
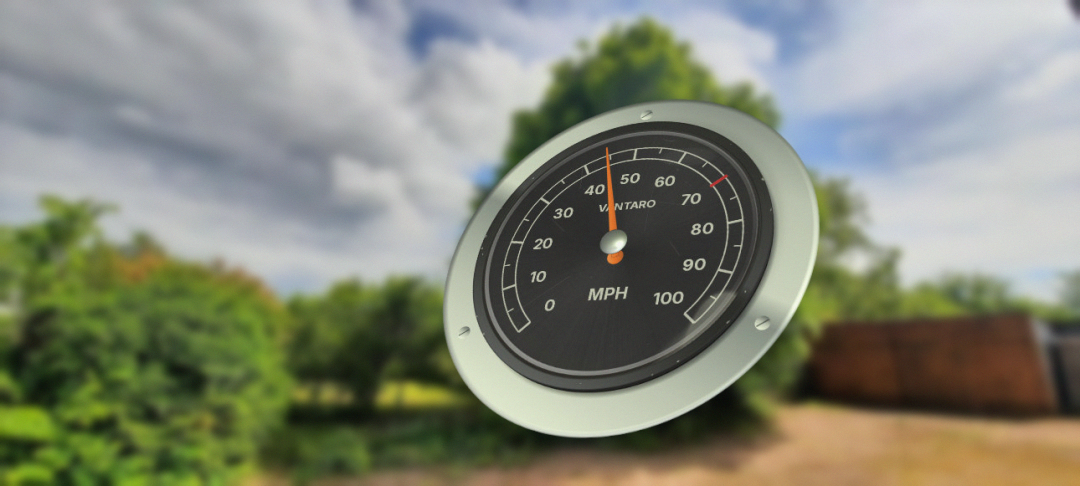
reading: {"value": 45, "unit": "mph"}
